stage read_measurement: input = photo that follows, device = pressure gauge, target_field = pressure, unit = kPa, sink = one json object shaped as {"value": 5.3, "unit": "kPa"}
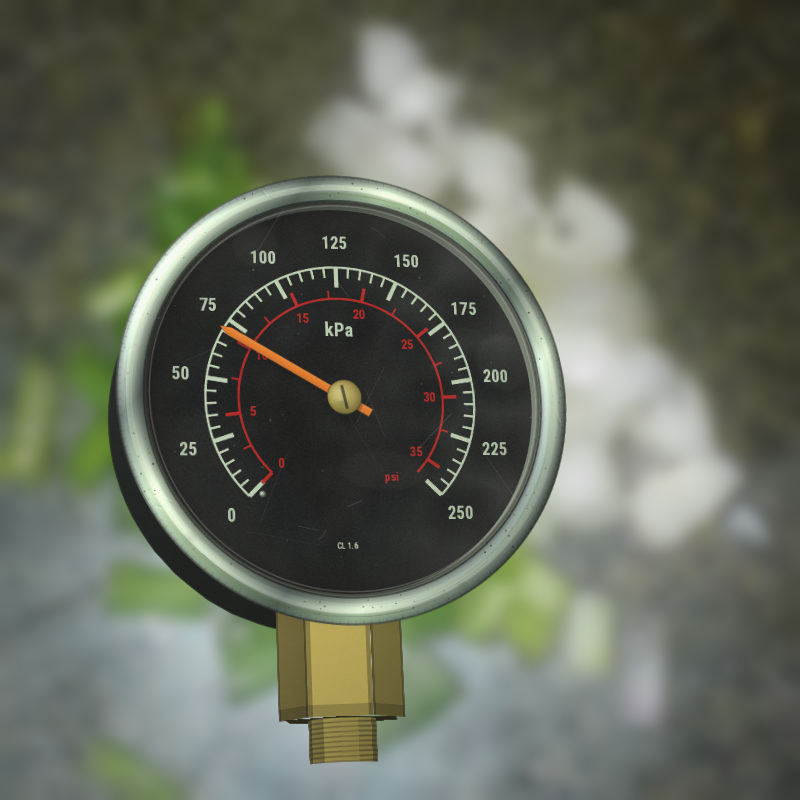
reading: {"value": 70, "unit": "kPa"}
